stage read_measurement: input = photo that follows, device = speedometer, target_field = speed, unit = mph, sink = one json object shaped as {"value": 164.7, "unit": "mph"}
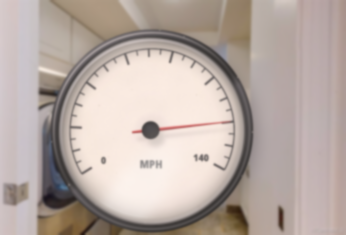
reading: {"value": 120, "unit": "mph"}
